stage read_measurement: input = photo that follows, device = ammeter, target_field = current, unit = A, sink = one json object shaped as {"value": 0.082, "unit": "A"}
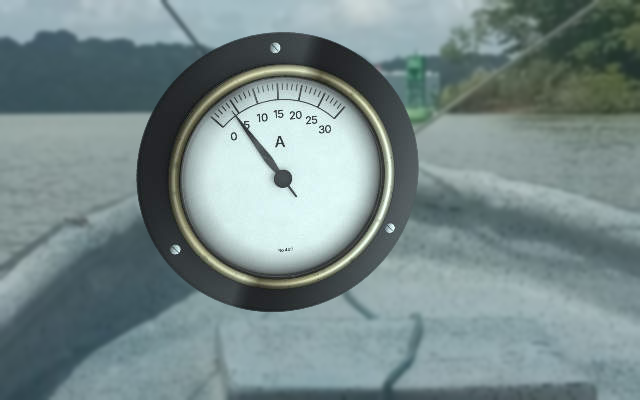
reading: {"value": 4, "unit": "A"}
